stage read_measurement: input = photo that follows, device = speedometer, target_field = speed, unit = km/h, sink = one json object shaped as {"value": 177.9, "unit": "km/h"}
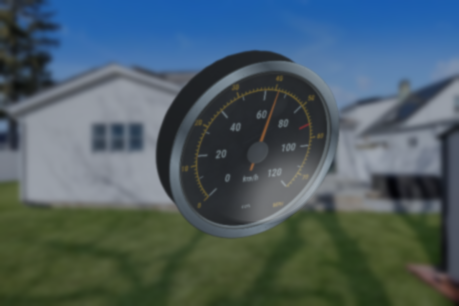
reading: {"value": 65, "unit": "km/h"}
